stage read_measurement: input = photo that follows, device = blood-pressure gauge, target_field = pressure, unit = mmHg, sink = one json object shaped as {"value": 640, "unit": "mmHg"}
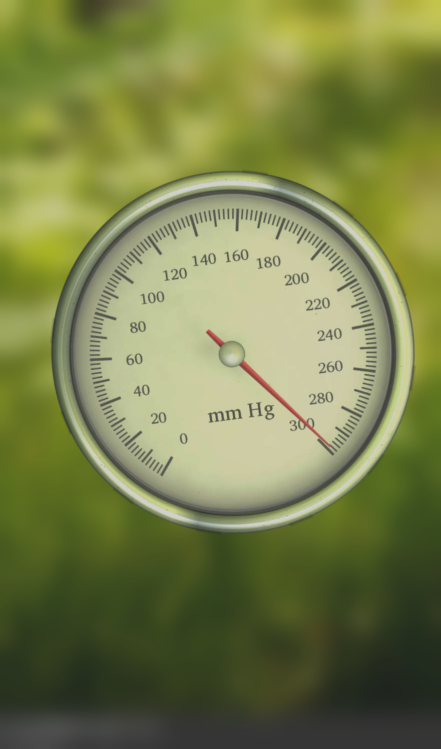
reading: {"value": 298, "unit": "mmHg"}
